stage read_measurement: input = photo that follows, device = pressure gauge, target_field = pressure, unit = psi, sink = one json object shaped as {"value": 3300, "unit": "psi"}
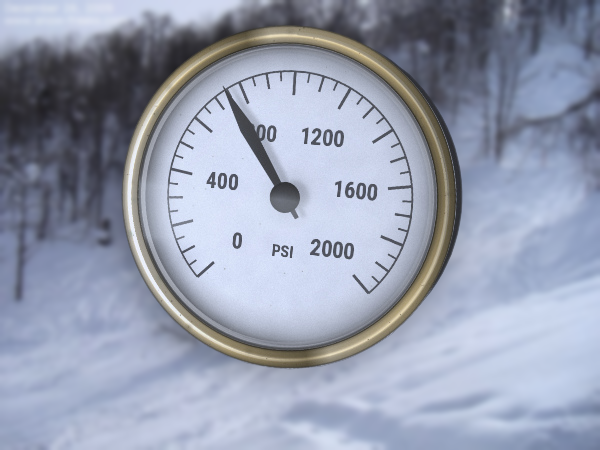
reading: {"value": 750, "unit": "psi"}
